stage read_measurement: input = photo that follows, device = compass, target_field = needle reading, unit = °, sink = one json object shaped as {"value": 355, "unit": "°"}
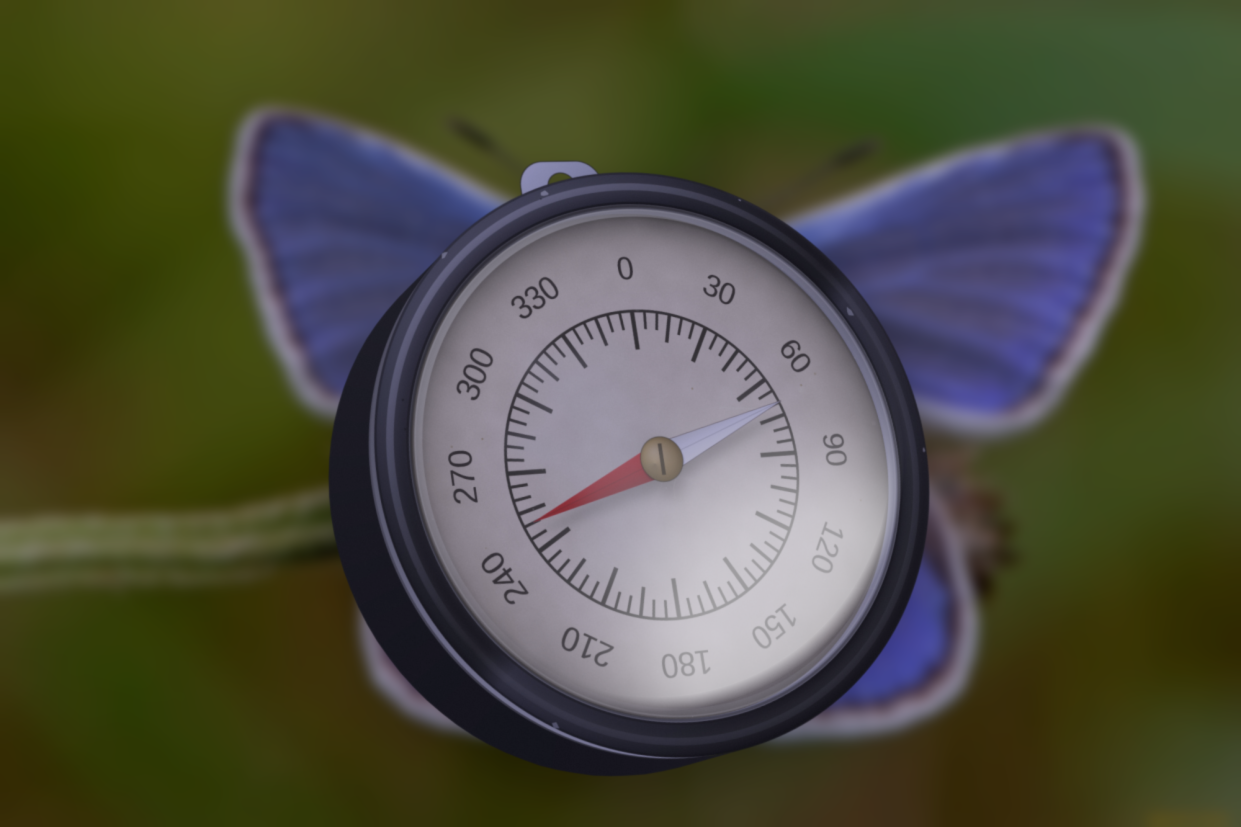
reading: {"value": 250, "unit": "°"}
